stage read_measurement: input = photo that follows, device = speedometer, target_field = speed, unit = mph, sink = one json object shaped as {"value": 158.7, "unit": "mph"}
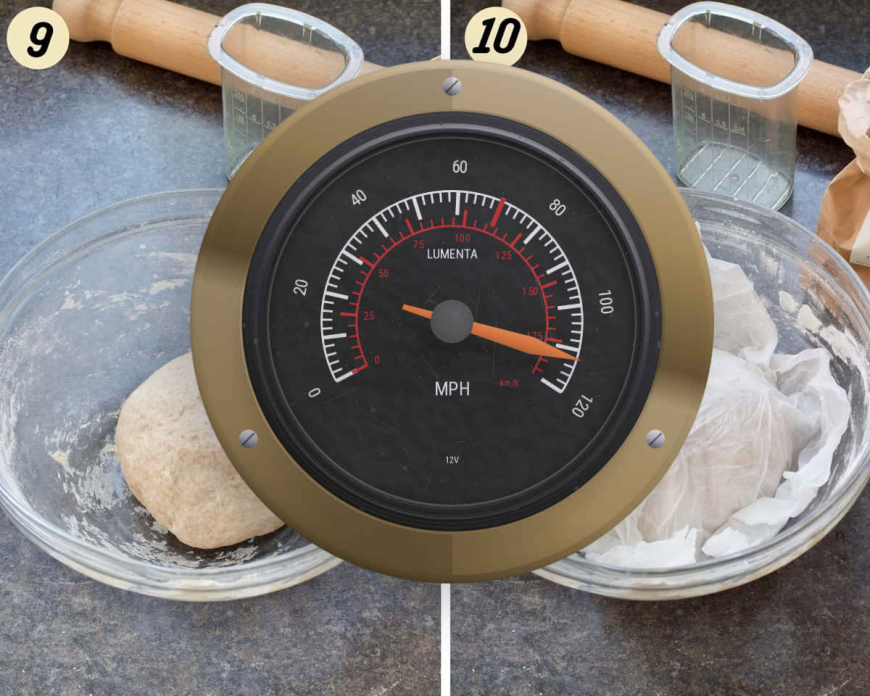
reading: {"value": 112, "unit": "mph"}
